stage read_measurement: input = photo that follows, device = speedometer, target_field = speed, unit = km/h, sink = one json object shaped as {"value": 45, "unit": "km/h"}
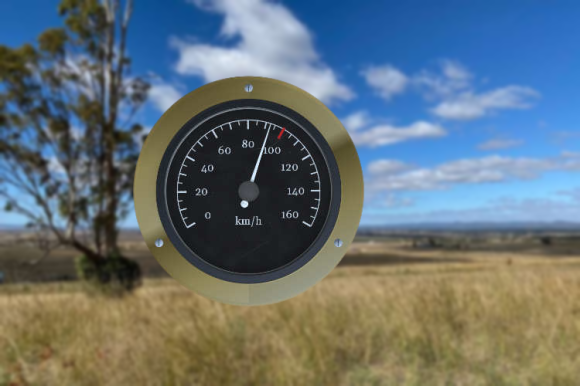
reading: {"value": 92.5, "unit": "km/h"}
